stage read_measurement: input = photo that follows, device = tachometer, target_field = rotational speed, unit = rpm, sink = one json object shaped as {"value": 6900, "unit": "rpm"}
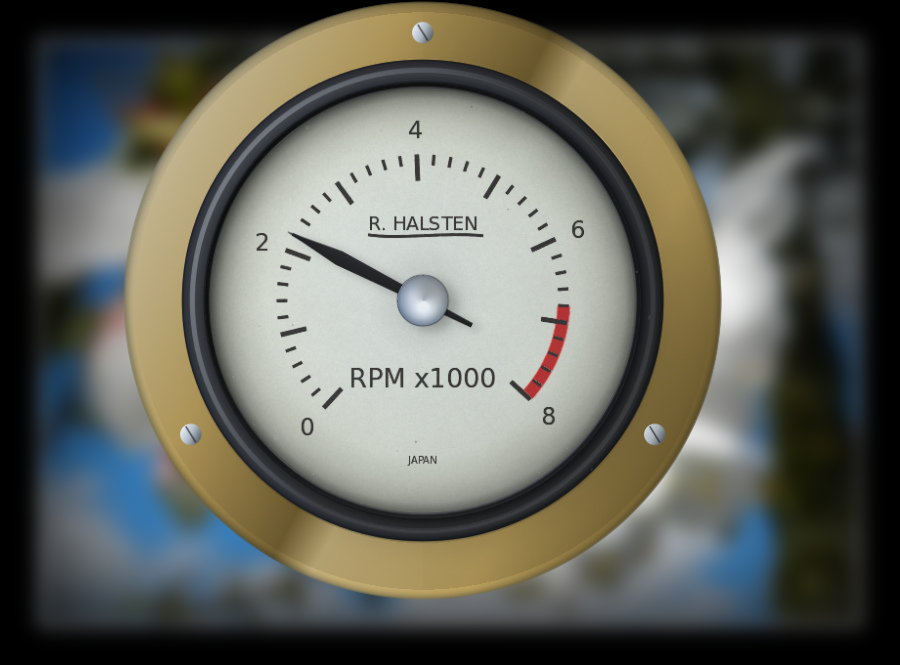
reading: {"value": 2200, "unit": "rpm"}
